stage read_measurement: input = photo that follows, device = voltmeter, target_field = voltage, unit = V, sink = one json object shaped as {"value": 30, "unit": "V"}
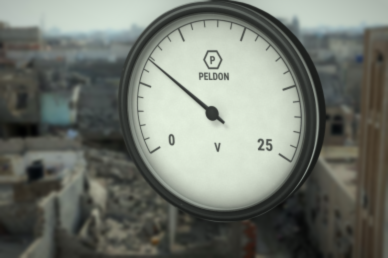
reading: {"value": 7, "unit": "V"}
